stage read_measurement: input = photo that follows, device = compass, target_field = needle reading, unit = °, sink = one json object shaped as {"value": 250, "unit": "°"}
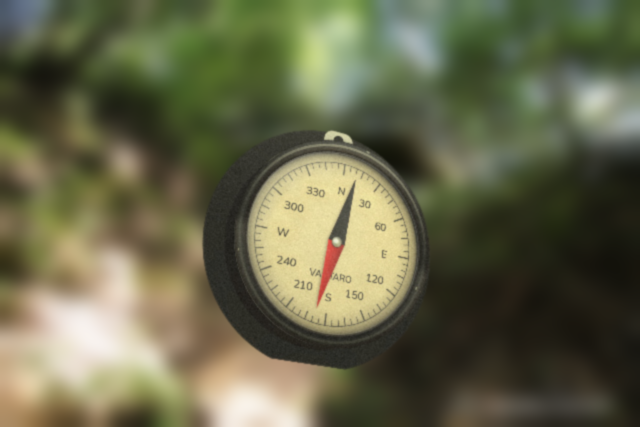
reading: {"value": 190, "unit": "°"}
